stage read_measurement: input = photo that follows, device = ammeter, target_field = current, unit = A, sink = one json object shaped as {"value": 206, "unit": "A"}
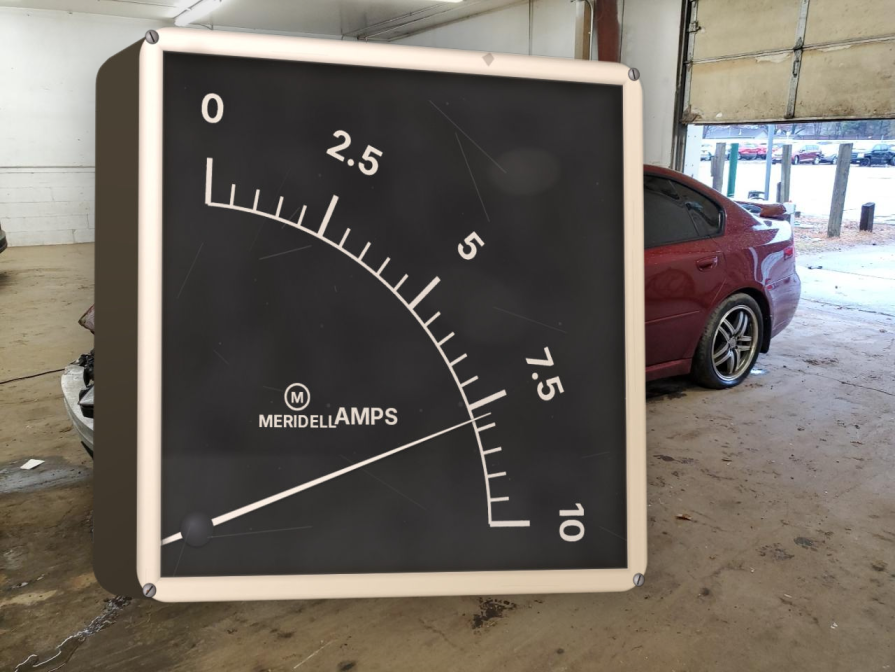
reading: {"value": 7.75, "unit": "A"}
